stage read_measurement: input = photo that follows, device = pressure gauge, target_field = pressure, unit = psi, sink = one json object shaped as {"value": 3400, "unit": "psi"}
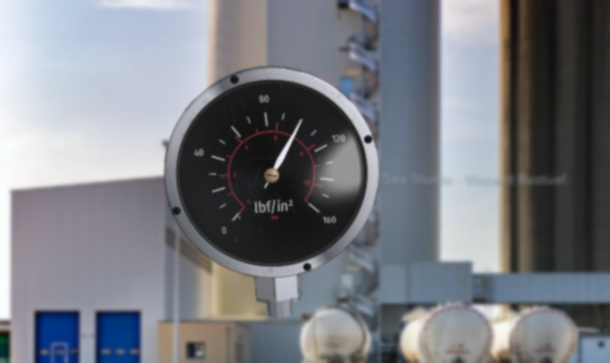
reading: {"value": 100, "unit": "psi"}
